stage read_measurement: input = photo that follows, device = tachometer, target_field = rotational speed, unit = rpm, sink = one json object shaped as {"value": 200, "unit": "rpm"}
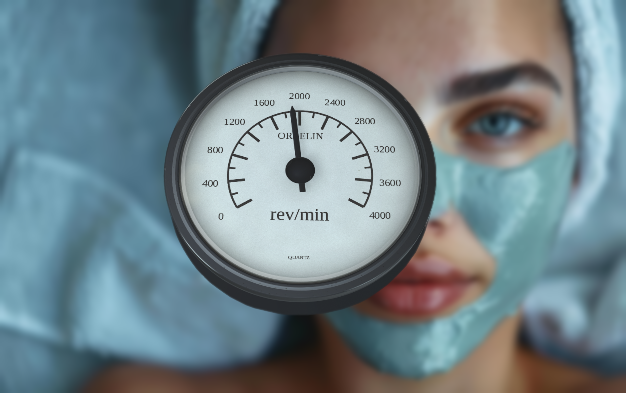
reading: {"value": 1900, "unit": "rpm"}
